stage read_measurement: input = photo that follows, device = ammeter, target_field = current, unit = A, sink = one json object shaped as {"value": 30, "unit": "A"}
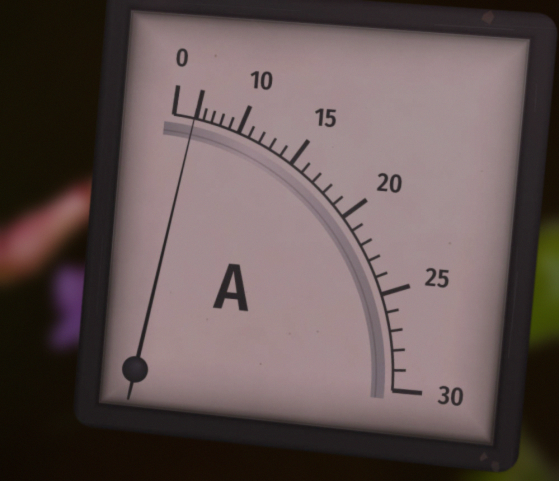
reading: {"value": 5, "unit": "A"}
